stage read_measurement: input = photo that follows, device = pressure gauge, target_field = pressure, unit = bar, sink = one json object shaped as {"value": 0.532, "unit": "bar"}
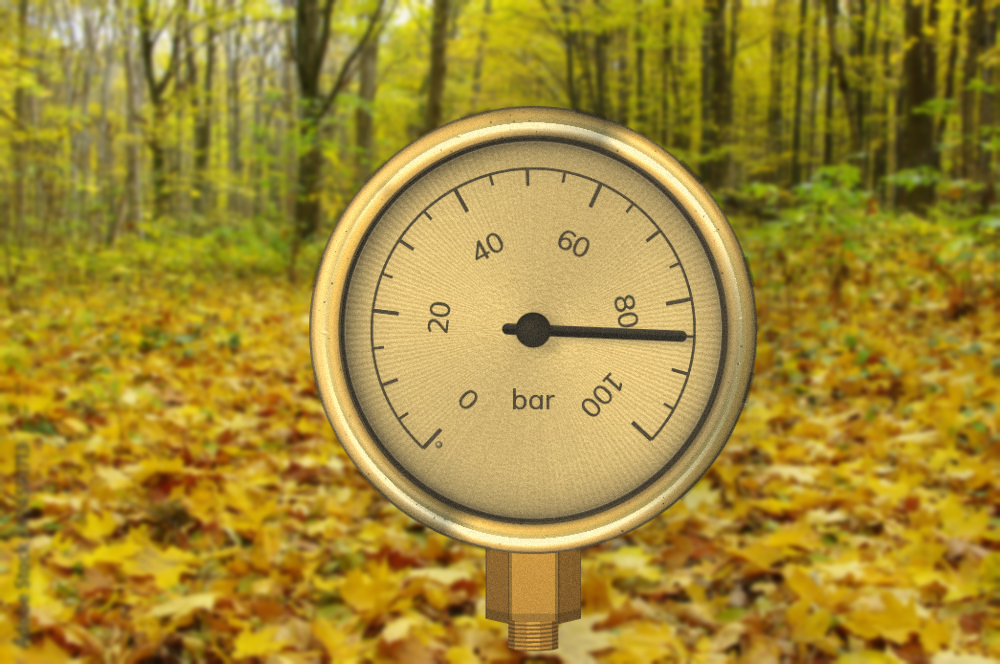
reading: {"value": 85, "unit": "bar"}
